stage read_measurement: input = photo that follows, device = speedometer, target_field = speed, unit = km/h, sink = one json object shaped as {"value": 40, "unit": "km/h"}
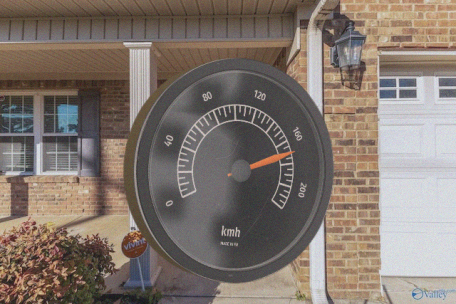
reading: {"value": 170, "unit": "km/h"}
